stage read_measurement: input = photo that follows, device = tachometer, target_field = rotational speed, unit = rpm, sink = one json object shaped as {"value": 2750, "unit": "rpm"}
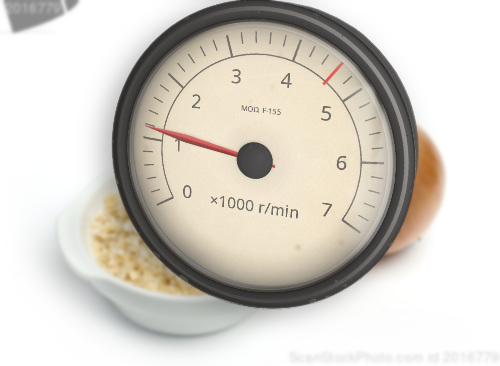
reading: {"value": 1200, "unit": "rpm"}
